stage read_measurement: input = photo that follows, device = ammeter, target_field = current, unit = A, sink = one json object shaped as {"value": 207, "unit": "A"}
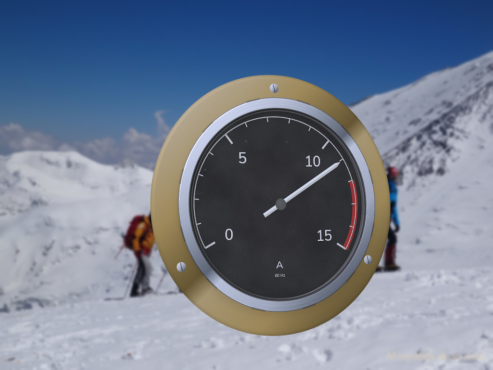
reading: {"value": 11, "unit": "A"}
